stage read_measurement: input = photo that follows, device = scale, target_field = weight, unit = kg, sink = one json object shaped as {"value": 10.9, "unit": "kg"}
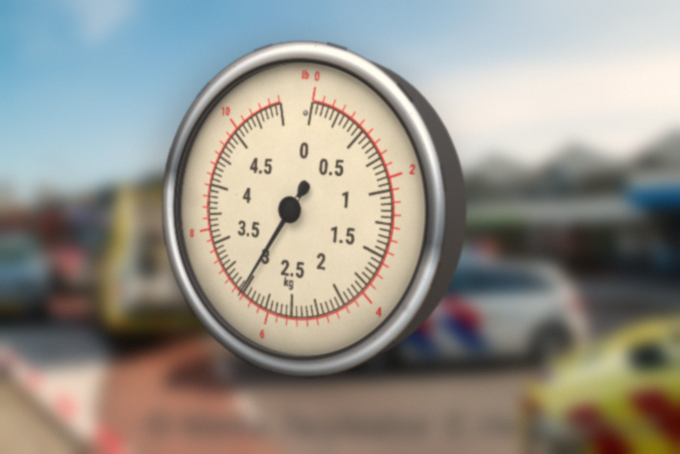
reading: {"value": 3, "unit": "kg"}
